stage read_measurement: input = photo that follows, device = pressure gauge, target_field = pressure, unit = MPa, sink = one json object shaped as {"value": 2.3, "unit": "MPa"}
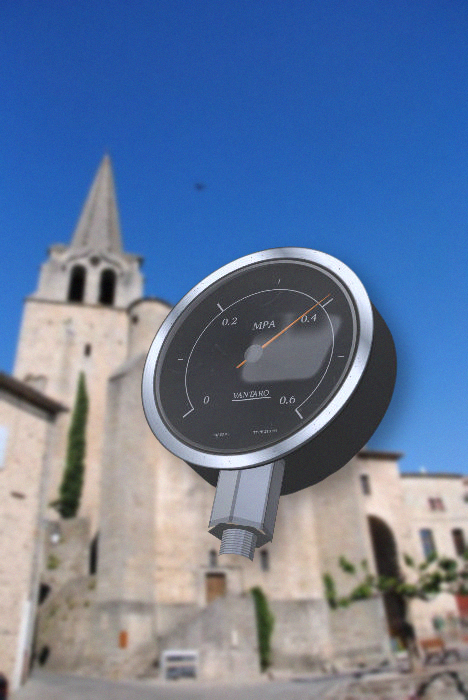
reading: {"value": 0.4, "unit": "MPa"}
